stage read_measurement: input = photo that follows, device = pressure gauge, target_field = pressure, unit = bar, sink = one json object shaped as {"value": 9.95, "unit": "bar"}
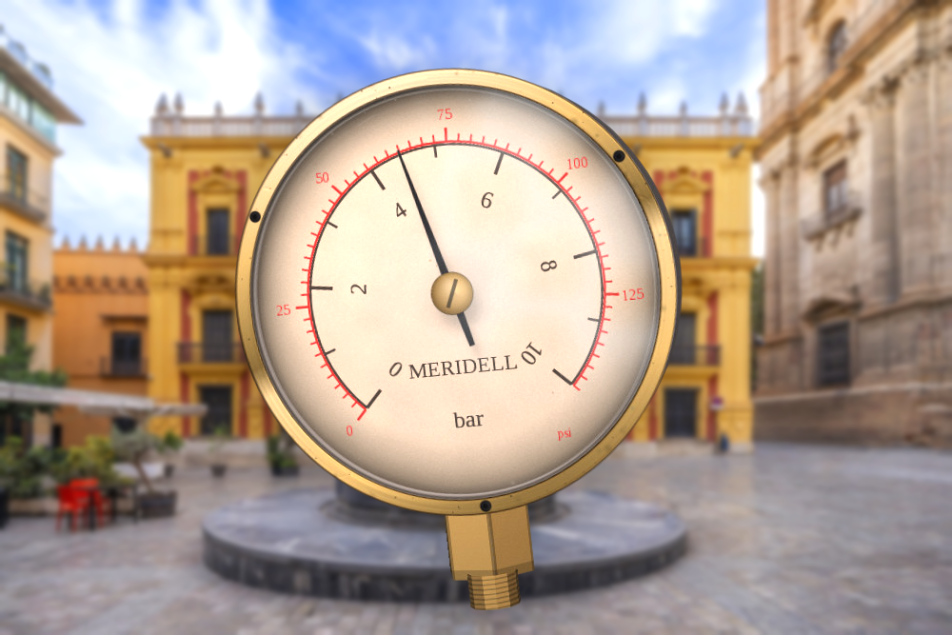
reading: {"value": 4.5, "unit": "bar"}
